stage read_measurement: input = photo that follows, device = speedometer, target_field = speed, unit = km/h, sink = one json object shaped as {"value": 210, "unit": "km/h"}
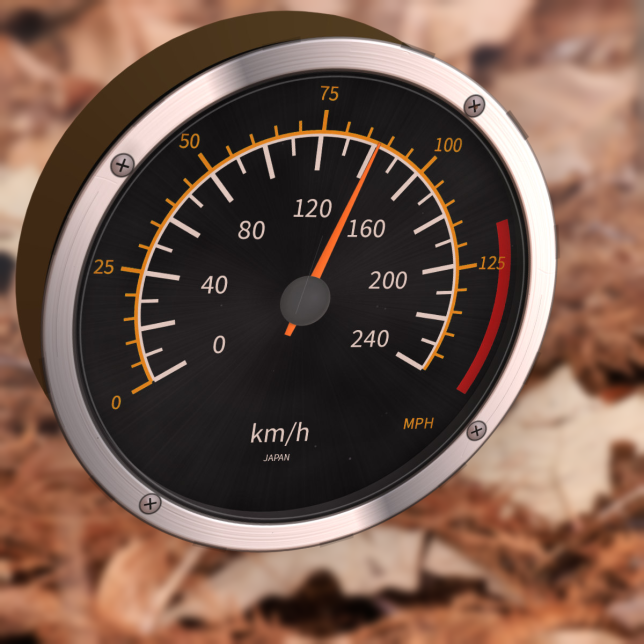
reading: {"value": 140, "unit": "km/h"}
